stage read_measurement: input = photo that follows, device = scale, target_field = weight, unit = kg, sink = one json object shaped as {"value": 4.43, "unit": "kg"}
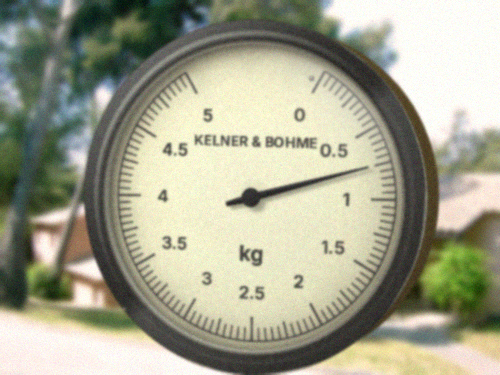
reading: {"value": 0.75, "unit": "kg"}
